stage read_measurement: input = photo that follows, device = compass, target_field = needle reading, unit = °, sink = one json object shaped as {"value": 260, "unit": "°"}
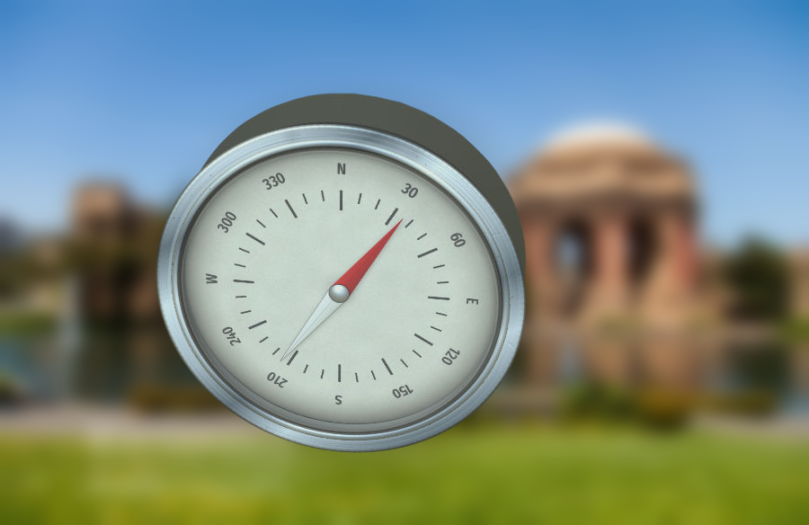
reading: {"value": 35, "unit": "°"}
